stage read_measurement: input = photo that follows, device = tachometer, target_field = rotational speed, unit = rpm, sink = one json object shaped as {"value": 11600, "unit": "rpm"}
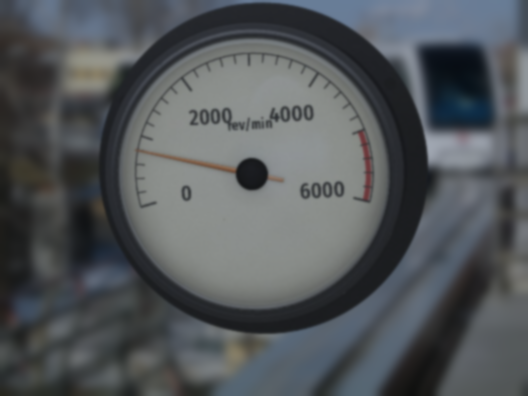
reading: {"value": 800, "unit": "rpm"}
